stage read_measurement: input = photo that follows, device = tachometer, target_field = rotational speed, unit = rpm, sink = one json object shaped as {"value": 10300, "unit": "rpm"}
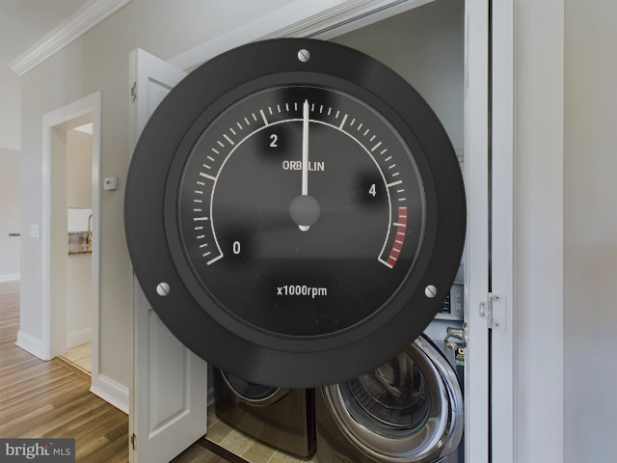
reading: {"value": 2500, "unit": "rpm"}
